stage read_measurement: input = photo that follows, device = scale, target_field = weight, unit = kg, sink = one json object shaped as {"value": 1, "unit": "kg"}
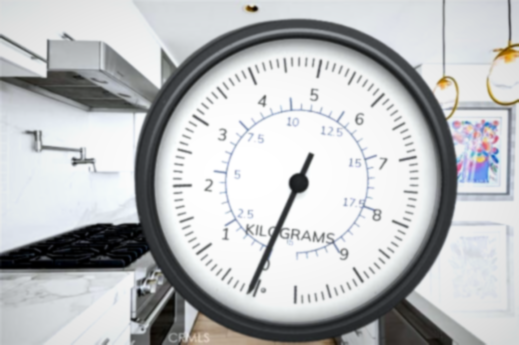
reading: {"value": 0.1, "unit": "kg"}
